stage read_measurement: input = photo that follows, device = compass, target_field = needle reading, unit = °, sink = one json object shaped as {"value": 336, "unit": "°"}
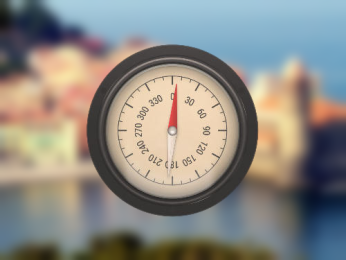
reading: {"value": 5, "unit": "°"}
